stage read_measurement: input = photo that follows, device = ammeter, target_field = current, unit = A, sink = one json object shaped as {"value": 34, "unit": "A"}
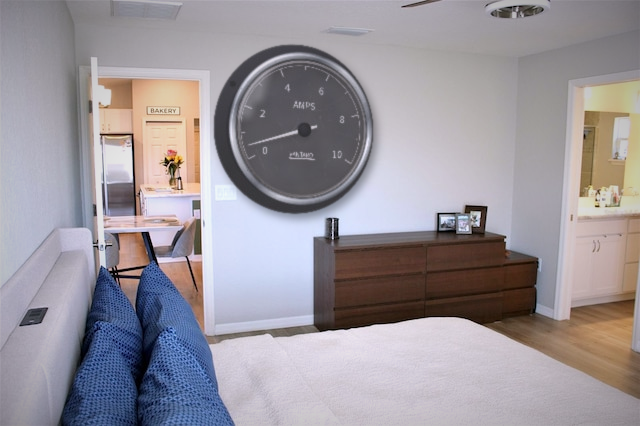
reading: {"value": 0.5, "unit": "A"}
